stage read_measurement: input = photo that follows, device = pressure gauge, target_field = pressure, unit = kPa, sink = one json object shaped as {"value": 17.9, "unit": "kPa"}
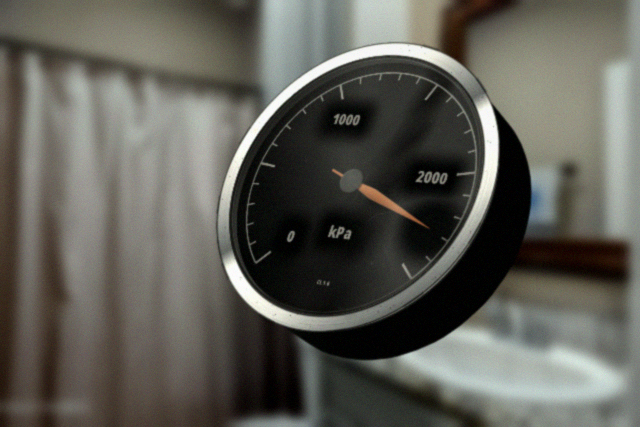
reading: {"value": 2300, "unit": "kPa"}
